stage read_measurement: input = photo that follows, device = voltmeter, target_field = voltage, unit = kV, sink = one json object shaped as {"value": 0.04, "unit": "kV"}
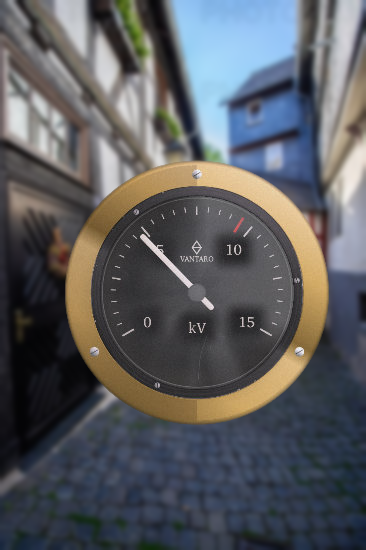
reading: {"value": 4.75, "unit": "kV"}
